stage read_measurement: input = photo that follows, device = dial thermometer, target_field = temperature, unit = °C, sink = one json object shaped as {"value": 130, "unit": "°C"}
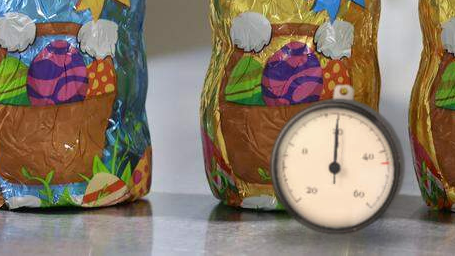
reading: {"value": 20, "unit": "°C"}
